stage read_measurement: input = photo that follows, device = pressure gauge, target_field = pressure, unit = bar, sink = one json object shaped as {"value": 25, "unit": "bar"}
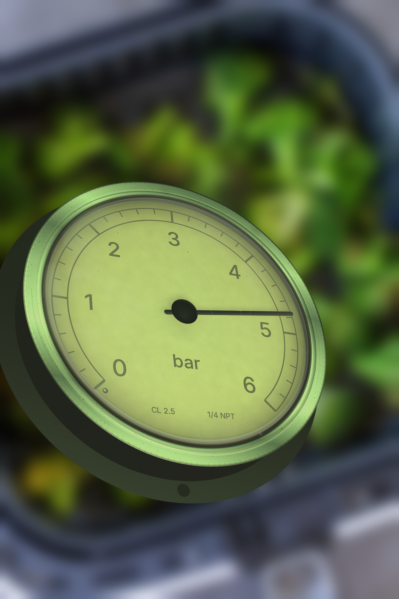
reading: {"value": 4.8, "unit": "bar"}
